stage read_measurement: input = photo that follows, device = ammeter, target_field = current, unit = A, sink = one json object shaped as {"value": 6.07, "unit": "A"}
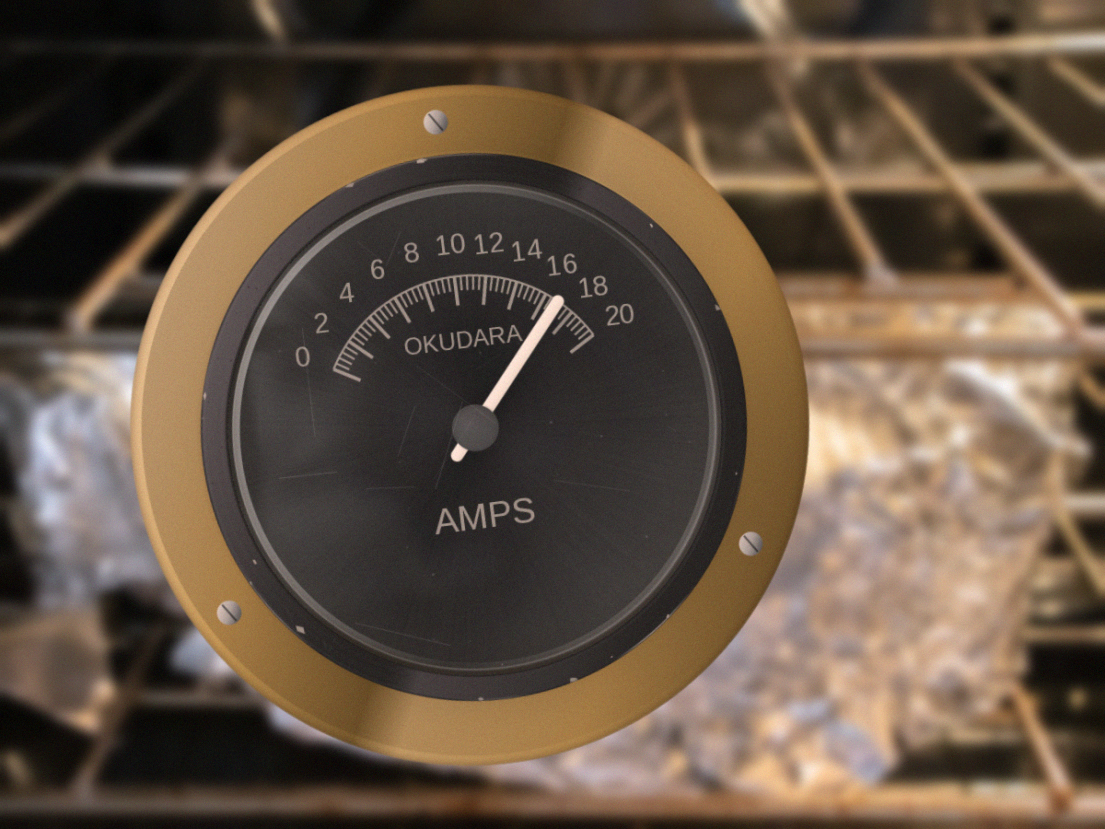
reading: {"value": 16.8, "unit": "A"}
